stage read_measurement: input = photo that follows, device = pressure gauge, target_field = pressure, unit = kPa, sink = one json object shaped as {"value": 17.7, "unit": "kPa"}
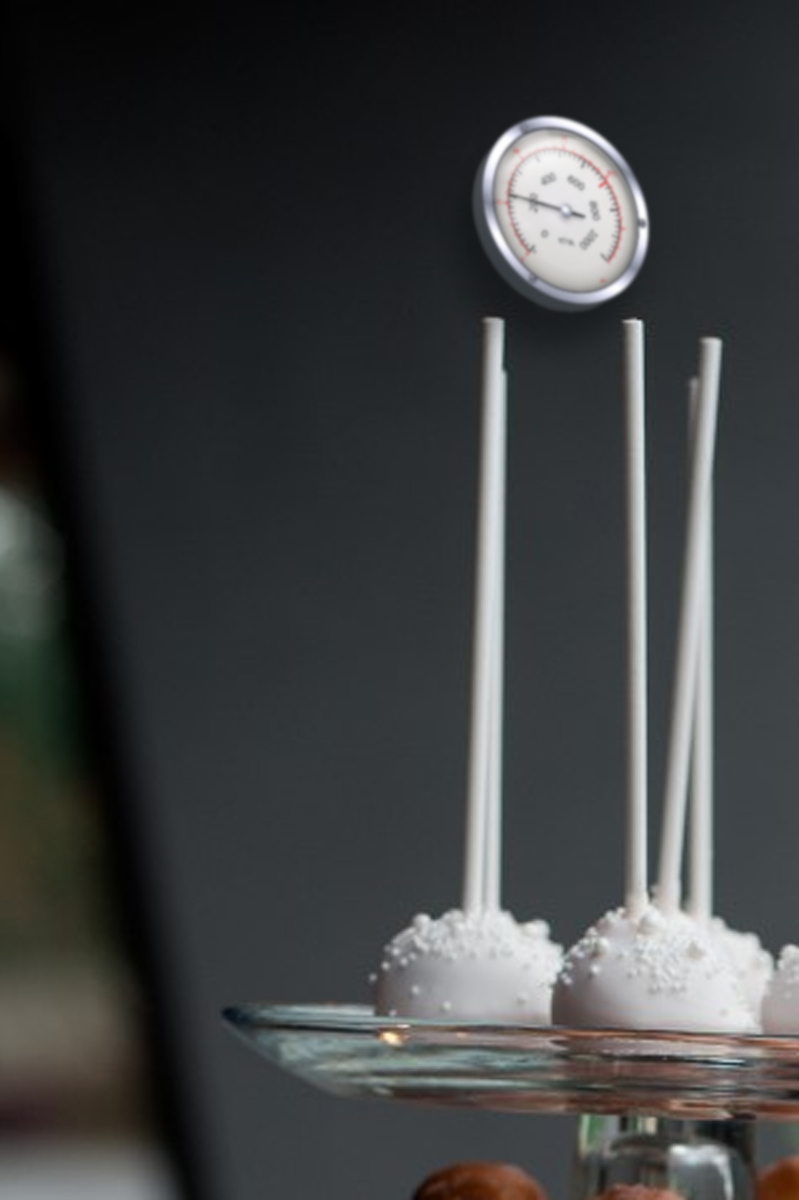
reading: {"value": 200, "unit": "kPa"}
